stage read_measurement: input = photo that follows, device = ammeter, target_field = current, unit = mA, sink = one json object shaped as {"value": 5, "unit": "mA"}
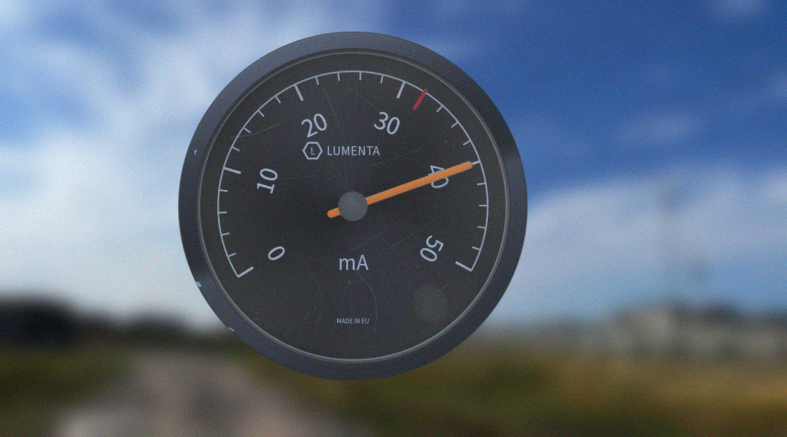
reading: {"value": 40, "unit": "mA"}
